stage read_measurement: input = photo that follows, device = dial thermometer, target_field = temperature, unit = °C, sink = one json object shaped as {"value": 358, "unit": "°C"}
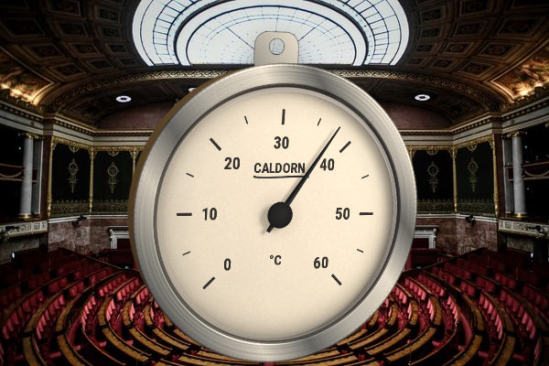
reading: {"value": 37.5, "unit": "°C"}
